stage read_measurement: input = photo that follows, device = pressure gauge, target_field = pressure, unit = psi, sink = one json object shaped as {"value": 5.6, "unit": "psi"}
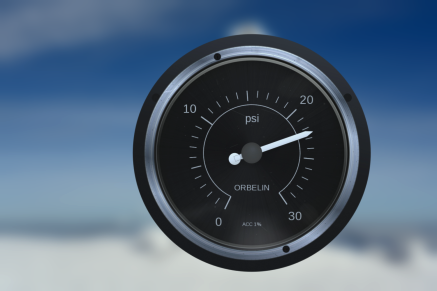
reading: {"value": 22.5, "unit": "psi"}
